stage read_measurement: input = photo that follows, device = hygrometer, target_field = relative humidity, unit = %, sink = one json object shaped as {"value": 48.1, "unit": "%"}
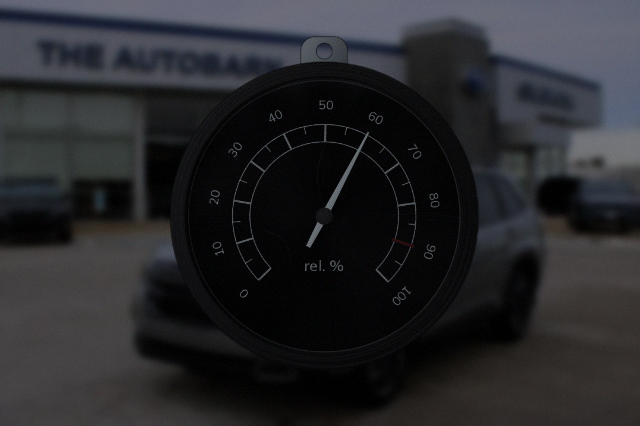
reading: {"value": 60, "unit": "%"}
